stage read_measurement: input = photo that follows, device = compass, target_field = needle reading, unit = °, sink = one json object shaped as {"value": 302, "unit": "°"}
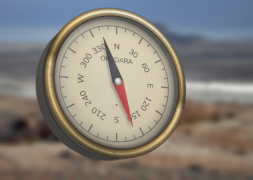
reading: {"value": 160, "unit": "°"}
